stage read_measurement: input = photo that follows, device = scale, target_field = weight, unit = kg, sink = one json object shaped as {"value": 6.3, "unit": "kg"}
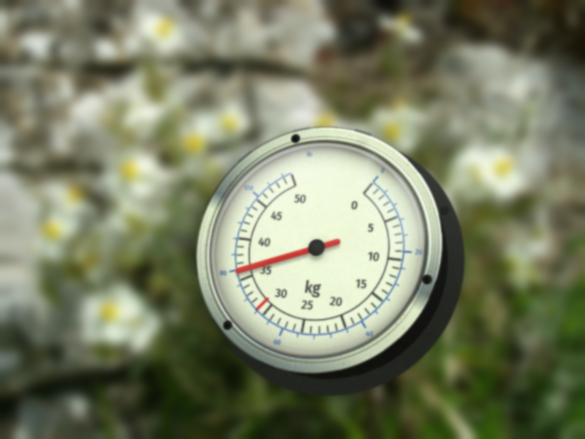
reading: {"value": 36, "unit": "kg"}
